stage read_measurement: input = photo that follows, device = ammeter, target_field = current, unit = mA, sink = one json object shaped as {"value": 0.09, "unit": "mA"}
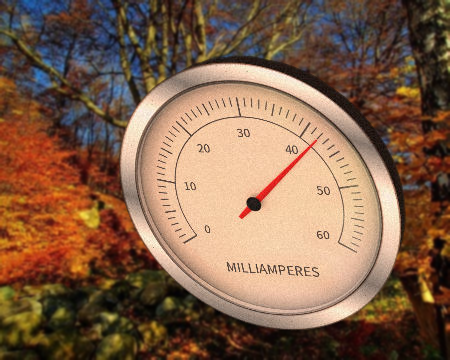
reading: {"value": 42, "unit": "mA"}
